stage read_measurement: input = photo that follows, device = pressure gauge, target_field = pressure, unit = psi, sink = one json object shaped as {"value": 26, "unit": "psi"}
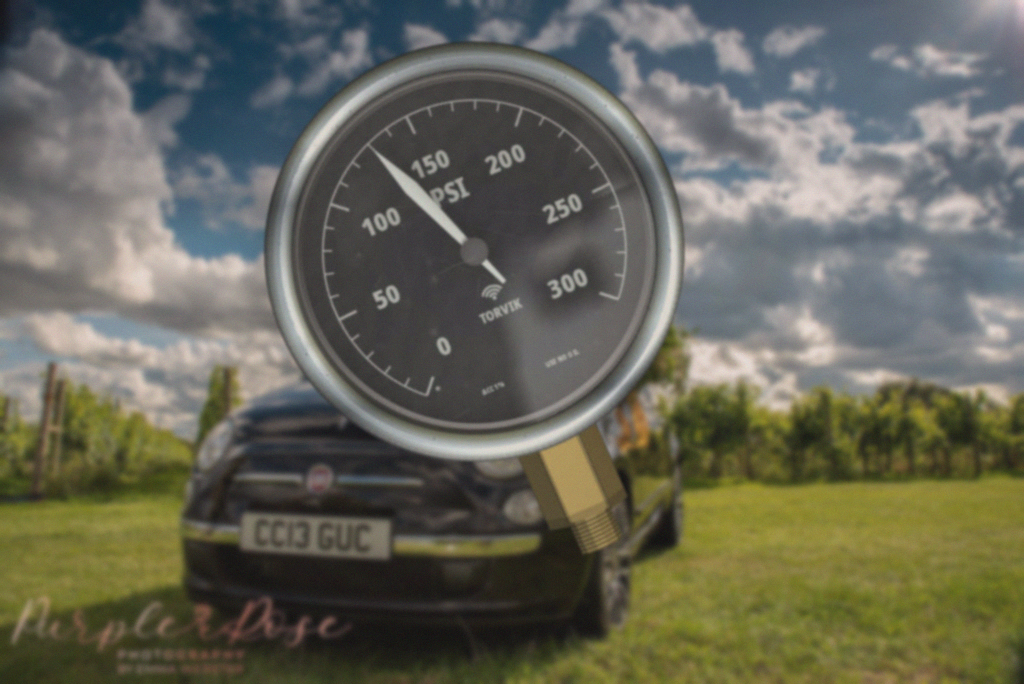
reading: {"value": 130, "unit": "psi"}
